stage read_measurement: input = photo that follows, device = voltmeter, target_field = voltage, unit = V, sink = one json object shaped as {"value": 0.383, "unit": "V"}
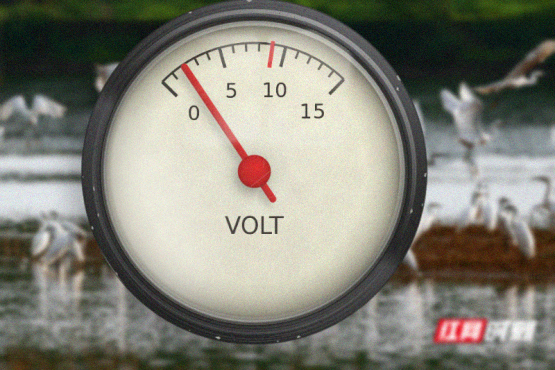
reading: {"value": 2, "unit": "V"}
